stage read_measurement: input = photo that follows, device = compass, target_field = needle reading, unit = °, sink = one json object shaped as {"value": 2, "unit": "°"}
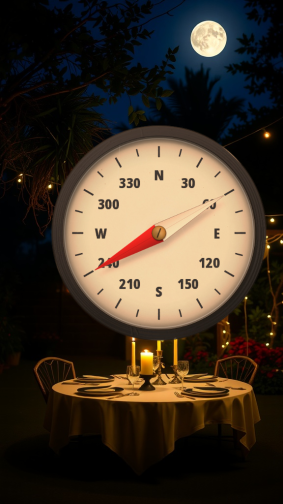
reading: {"value": 240, "unit": "°"}
